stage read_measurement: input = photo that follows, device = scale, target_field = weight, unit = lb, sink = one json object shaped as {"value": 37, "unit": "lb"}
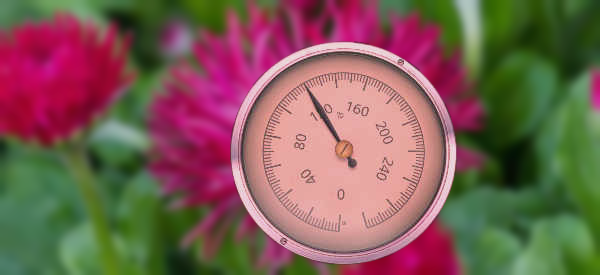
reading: {"value": 120, "unit": "lb"}
